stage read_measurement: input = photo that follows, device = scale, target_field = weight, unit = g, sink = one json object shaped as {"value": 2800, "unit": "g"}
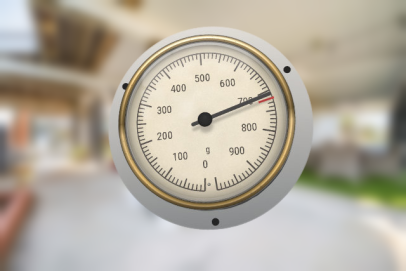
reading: {"value": 710, "unit": "g"}
